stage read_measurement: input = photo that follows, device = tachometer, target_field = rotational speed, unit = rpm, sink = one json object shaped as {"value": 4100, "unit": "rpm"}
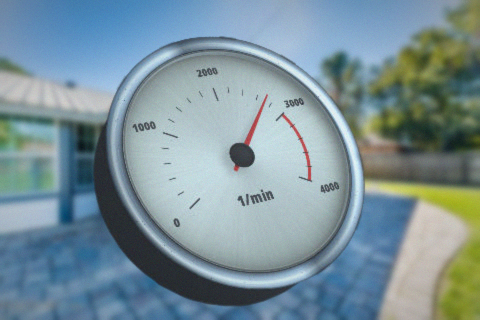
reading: {"value": 2700, "unit": "rpm"}
